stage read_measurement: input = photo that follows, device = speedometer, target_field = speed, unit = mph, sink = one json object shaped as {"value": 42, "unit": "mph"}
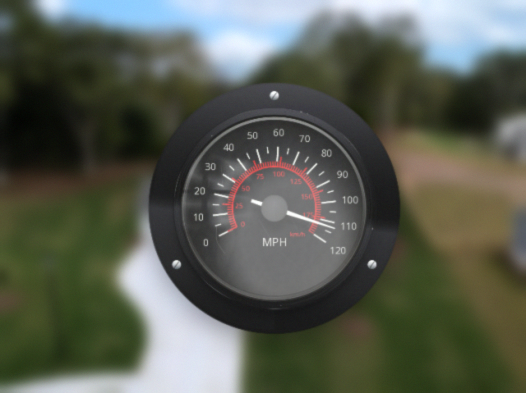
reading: {"value": 112.5, "unit": "mph"}
